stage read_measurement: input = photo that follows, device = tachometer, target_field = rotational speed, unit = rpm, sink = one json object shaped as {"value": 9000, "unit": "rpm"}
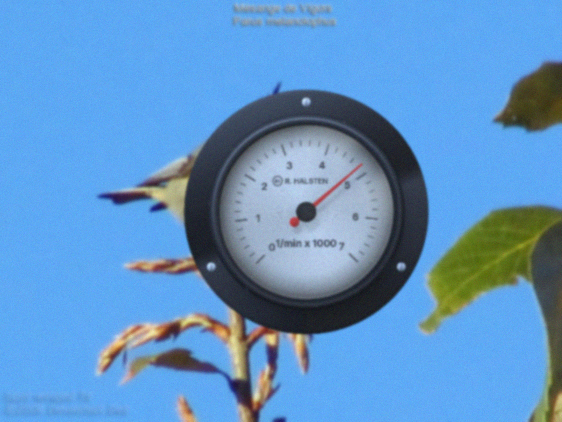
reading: {"value": 4800, "unit": "rpm"}
